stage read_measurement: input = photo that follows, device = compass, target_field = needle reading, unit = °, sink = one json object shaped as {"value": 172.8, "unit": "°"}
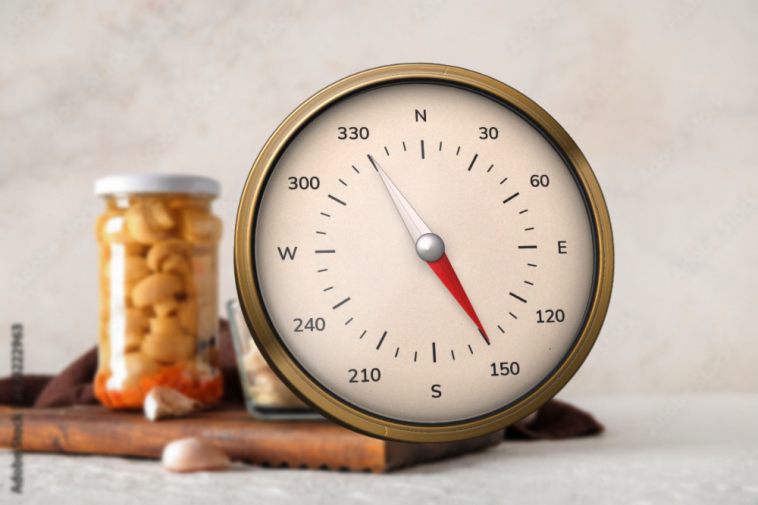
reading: {"value": 150, "unit": "°"}
